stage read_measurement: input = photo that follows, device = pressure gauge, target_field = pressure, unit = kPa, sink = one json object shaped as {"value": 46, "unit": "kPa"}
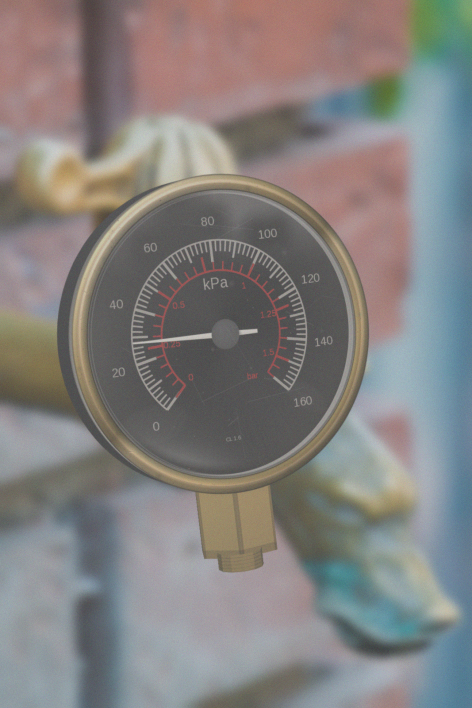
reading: {"value": 28, "unit": "kPa"}
